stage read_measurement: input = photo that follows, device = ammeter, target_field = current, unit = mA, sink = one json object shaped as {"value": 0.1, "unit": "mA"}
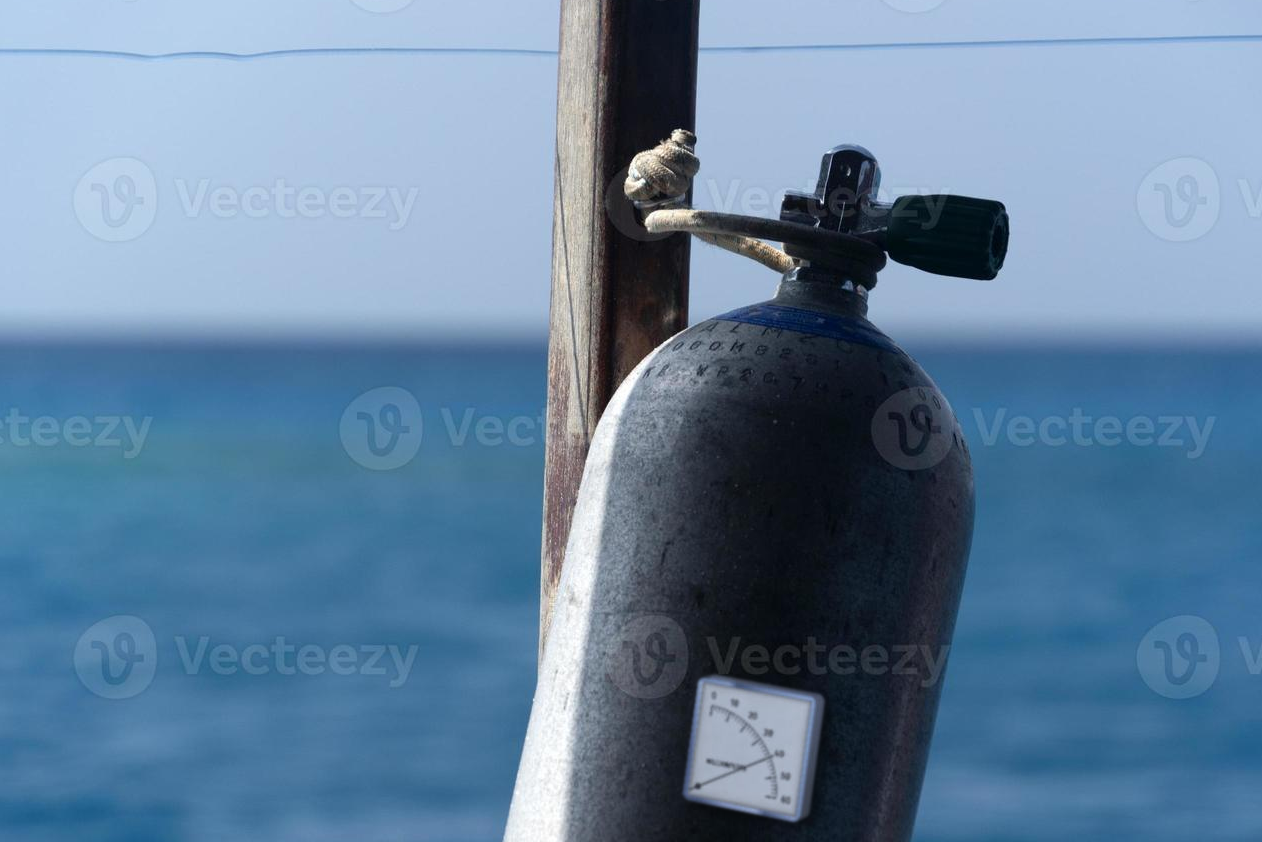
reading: {"value": 40, "unit": "mA"}
